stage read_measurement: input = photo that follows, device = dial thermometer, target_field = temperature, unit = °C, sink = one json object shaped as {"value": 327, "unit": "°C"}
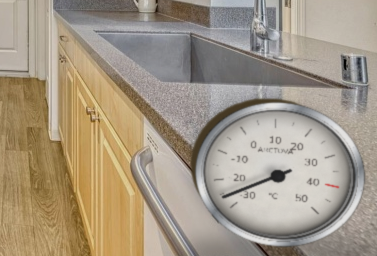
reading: {"value": -25, "unit": "°C"}
